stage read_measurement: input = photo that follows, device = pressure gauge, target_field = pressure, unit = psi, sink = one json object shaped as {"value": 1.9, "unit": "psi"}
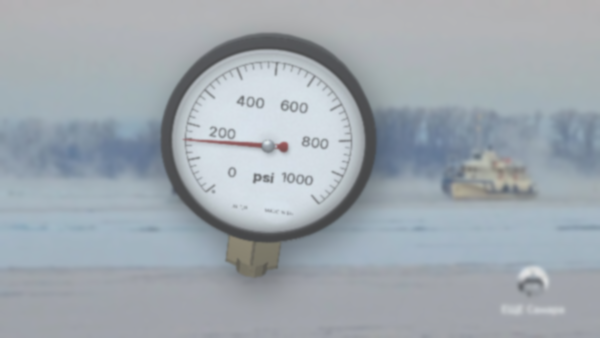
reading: {"value": 160, "unit": "psi"}
